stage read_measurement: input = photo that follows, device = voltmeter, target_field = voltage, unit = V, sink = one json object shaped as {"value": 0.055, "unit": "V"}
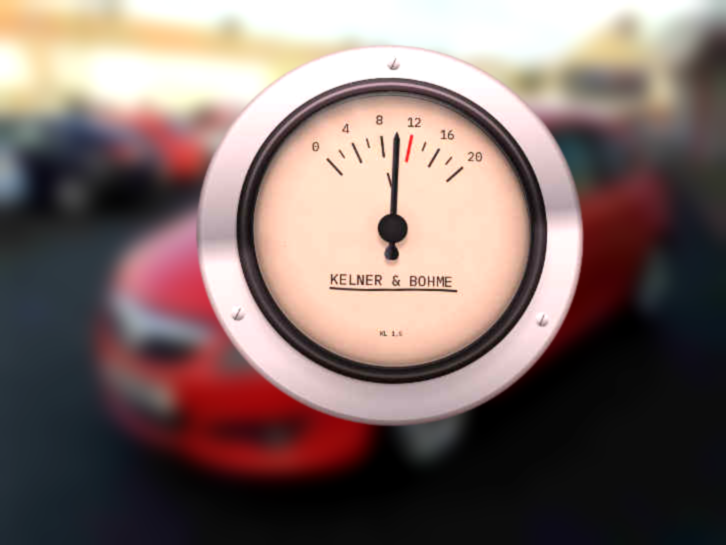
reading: {"value": 10, "unit": "V"}
